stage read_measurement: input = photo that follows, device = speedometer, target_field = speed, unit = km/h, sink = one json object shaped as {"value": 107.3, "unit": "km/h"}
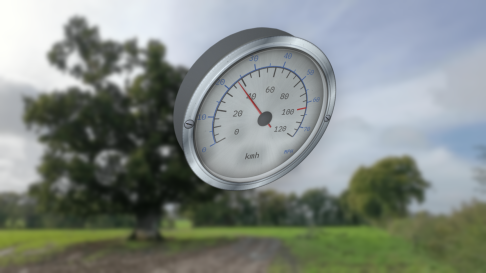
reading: {"value": 37.5, "unit": "km/h"}
